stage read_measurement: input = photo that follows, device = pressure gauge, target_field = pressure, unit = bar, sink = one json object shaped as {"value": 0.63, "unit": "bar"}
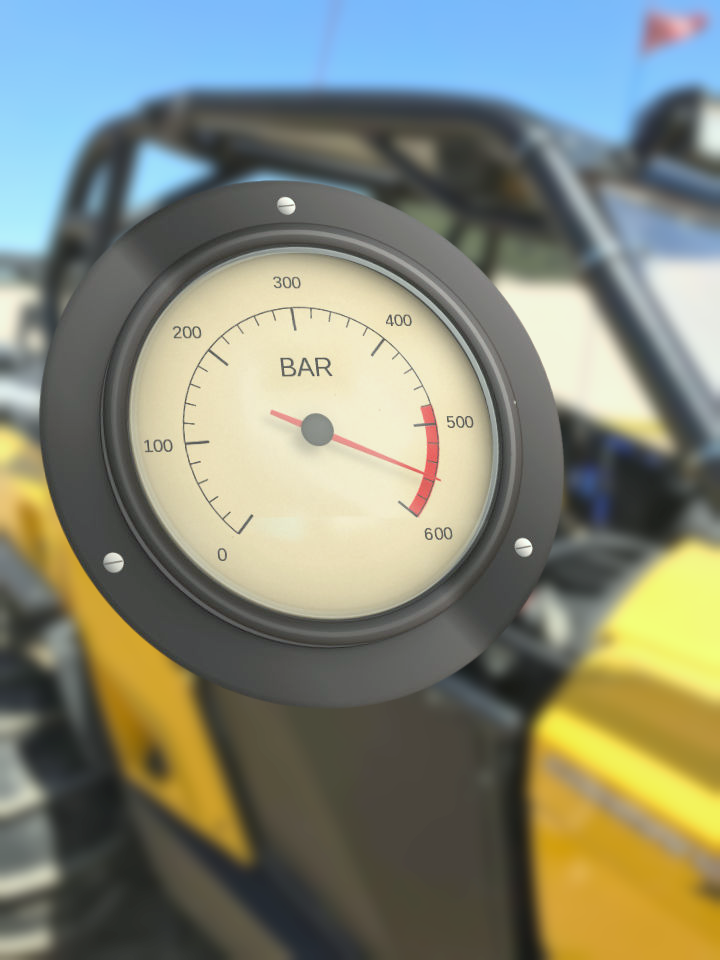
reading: {"value": 560, "unit": "bar"}
